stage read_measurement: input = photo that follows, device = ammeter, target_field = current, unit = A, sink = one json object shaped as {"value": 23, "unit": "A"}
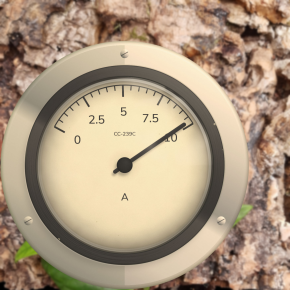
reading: {"value": 9.75, "unit": "A"}
